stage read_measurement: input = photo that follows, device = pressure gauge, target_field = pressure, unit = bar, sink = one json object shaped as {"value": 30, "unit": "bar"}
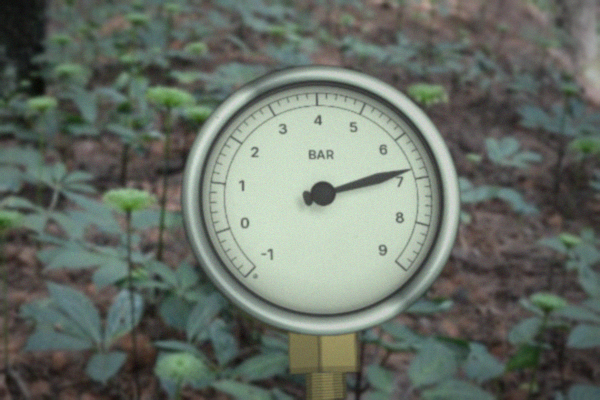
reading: {"value": 6.8, "unit": "bar"}
